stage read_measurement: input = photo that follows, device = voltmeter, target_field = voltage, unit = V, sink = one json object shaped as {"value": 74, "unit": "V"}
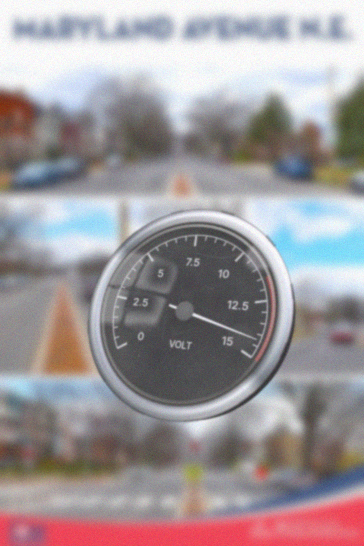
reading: {"value": 14.25, "unit": "V"}
